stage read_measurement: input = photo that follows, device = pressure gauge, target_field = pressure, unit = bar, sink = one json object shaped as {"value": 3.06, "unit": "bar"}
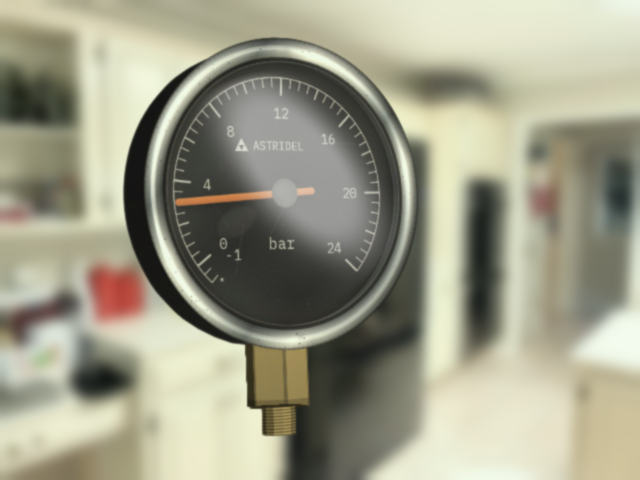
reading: {"value": 3, "unit": "bar"}
